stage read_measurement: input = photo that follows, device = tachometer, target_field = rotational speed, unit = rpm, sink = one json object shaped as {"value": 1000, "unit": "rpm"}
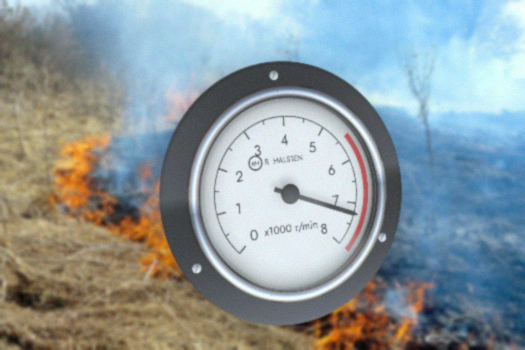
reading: {"value": 7250, "unit": "rpm"}
